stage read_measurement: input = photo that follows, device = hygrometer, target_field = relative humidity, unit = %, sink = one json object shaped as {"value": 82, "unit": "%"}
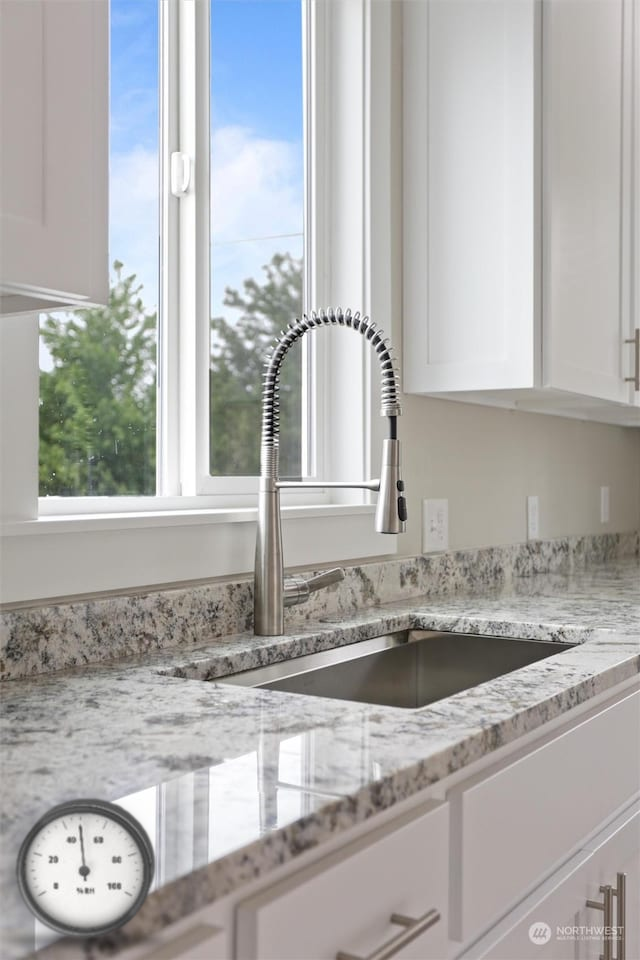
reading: {"value": 48, "unit": "%"}
